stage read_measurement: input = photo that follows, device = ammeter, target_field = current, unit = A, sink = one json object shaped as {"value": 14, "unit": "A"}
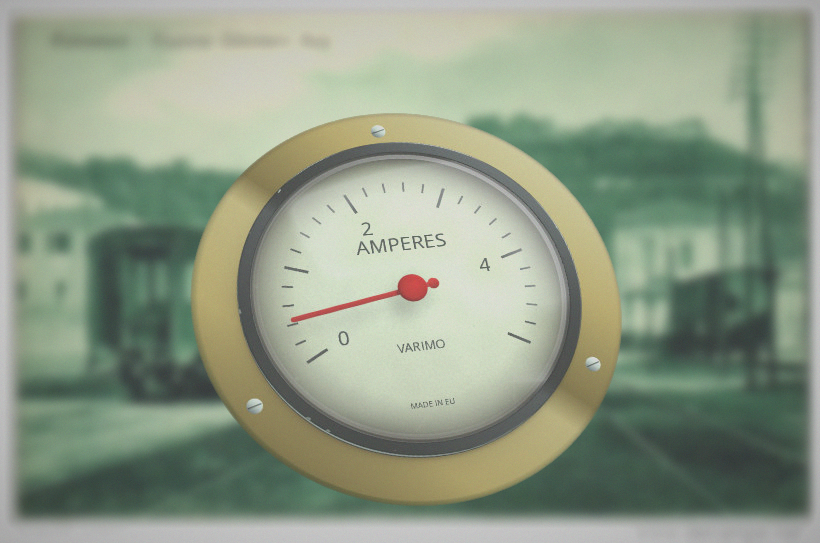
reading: {"value": 0.4, "unit": "A"}
